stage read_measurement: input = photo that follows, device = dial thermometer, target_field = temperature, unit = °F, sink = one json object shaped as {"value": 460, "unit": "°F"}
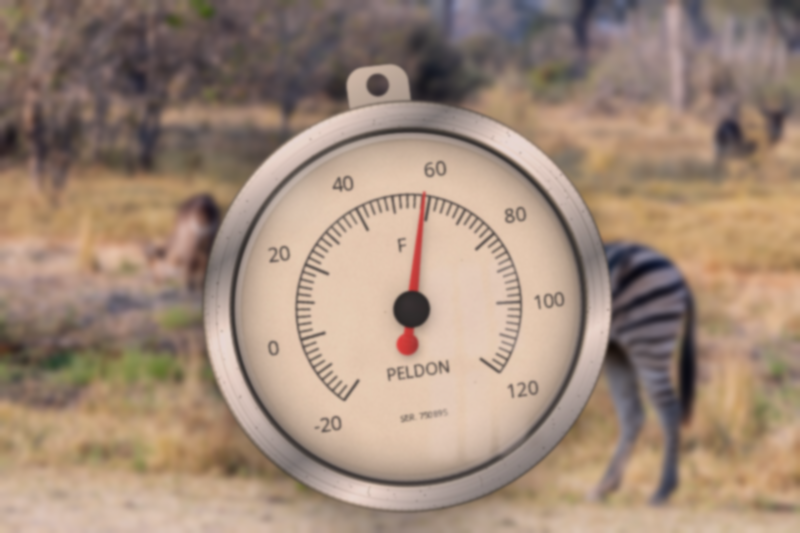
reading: {"value": 58, "unit": "°F"}
